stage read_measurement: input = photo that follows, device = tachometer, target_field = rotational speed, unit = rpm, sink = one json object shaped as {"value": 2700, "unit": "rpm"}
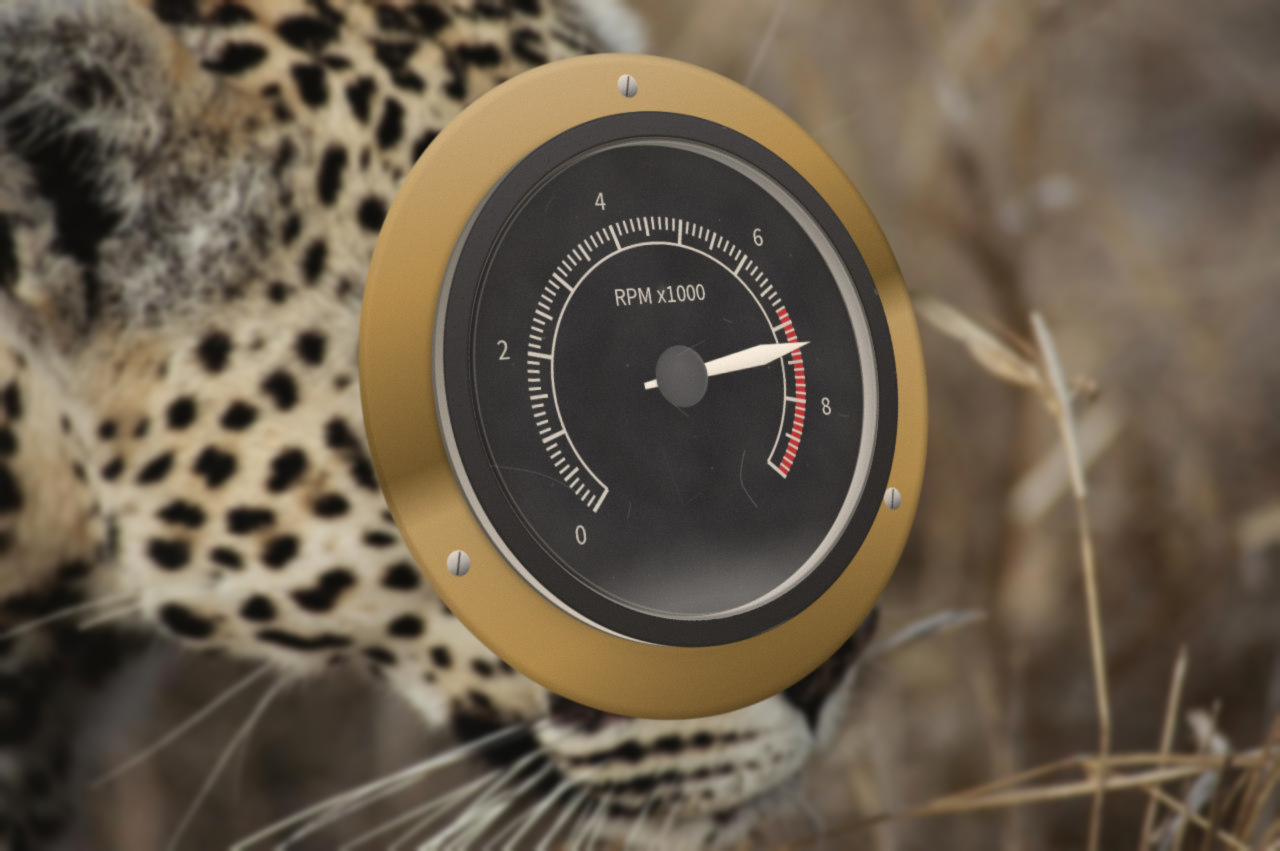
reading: {"value": 7300, "unit": "rpm"}
